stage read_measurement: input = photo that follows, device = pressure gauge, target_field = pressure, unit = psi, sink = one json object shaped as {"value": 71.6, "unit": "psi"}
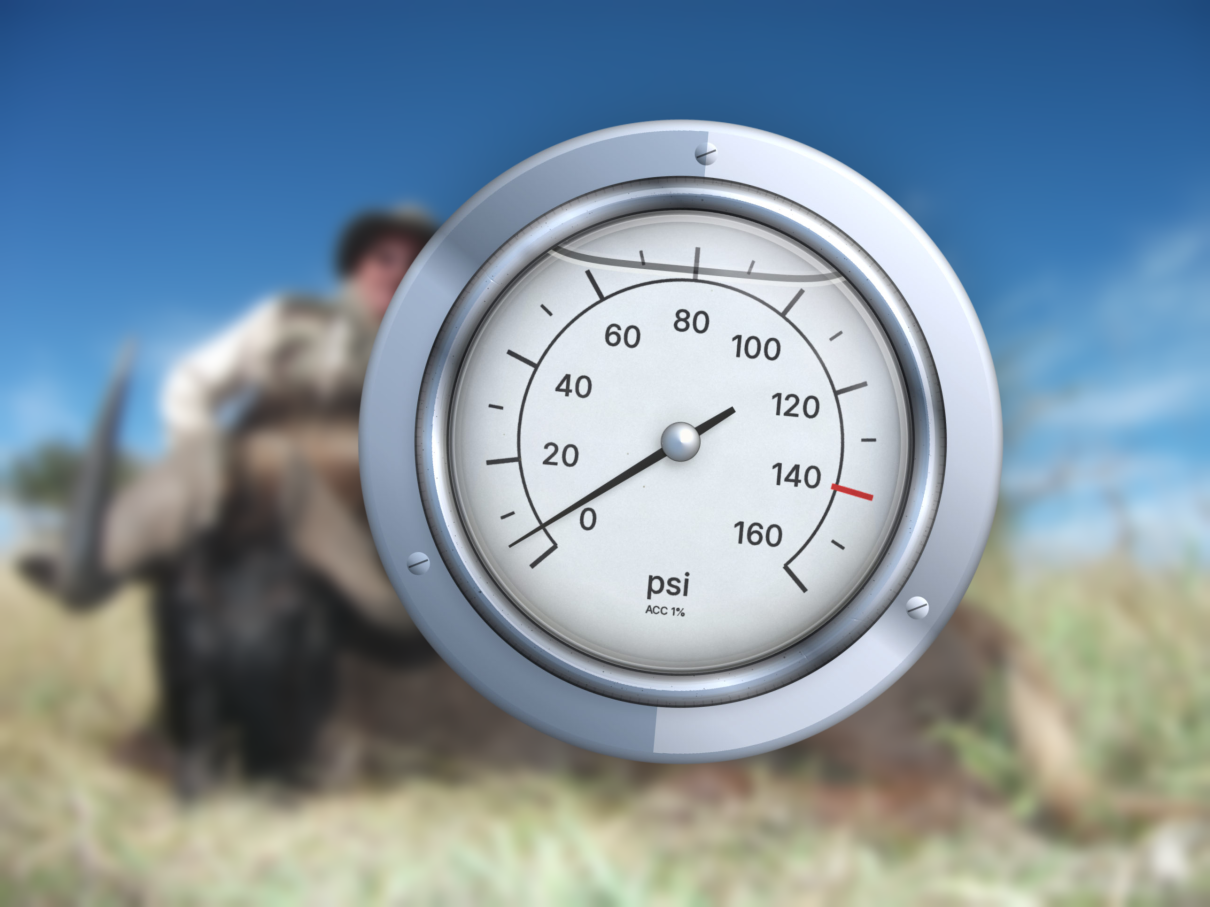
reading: {"value": 5, "unit": "psi"}
